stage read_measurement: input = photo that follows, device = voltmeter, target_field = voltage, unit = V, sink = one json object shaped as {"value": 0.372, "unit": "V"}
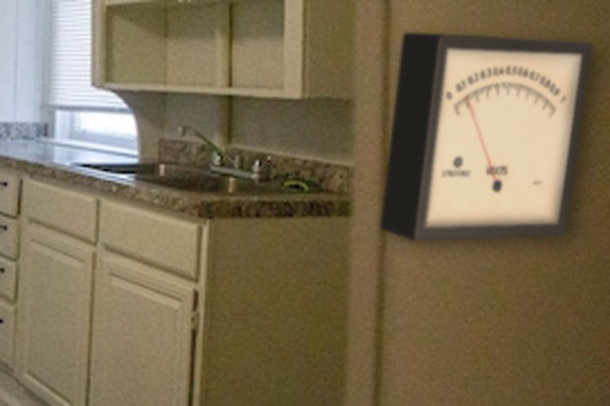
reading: {"value": 0.1, "unit": "V"}
